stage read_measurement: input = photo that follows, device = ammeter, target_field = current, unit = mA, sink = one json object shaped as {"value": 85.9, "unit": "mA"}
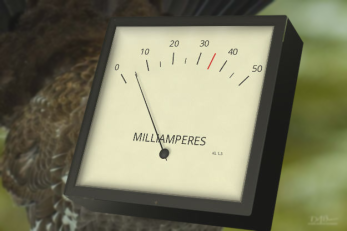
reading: {"value": 5, "unit": "mA"}
